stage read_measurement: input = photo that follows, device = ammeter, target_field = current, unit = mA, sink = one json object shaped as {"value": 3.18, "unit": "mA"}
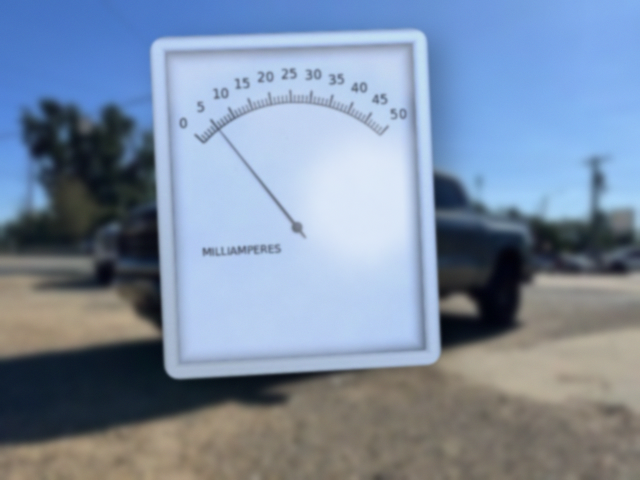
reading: {"value": 5, "unit": "mA"}
